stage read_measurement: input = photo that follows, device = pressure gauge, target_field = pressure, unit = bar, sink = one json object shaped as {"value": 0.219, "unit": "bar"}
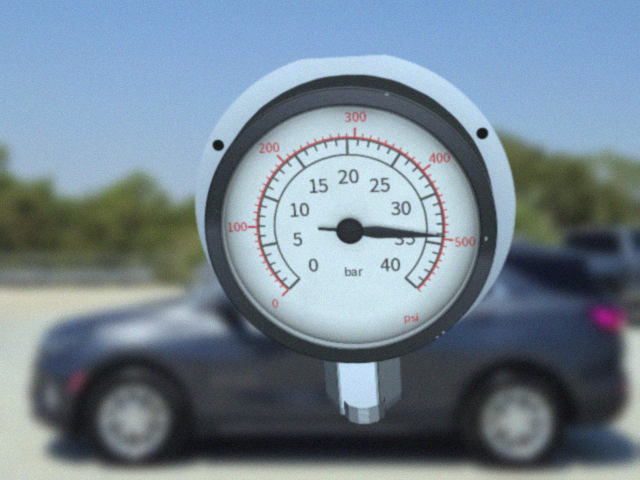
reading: {"value": 34, "unit": "bar"}
